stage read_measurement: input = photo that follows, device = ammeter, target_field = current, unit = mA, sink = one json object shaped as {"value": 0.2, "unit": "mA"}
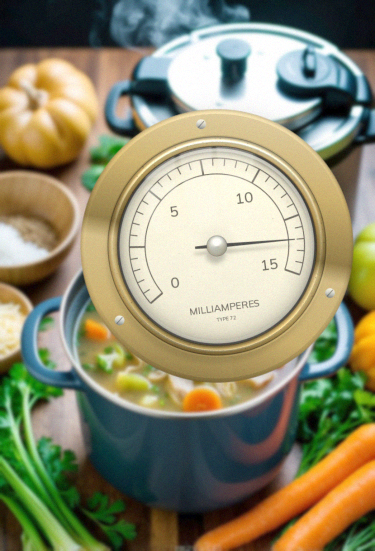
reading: {"value": 13.5, "unit": "mA"}
